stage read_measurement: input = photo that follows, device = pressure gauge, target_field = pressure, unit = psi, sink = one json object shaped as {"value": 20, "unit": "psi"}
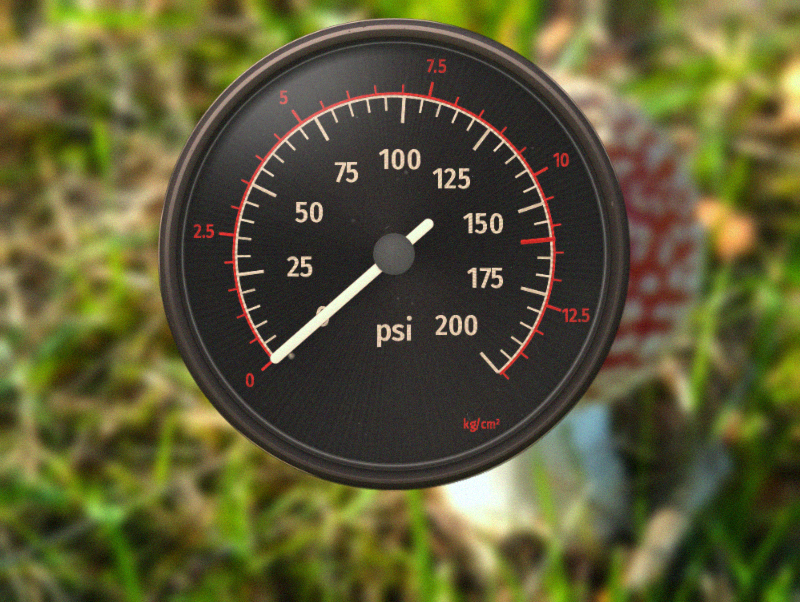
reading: {"value": 0, "unit": "psi"}
